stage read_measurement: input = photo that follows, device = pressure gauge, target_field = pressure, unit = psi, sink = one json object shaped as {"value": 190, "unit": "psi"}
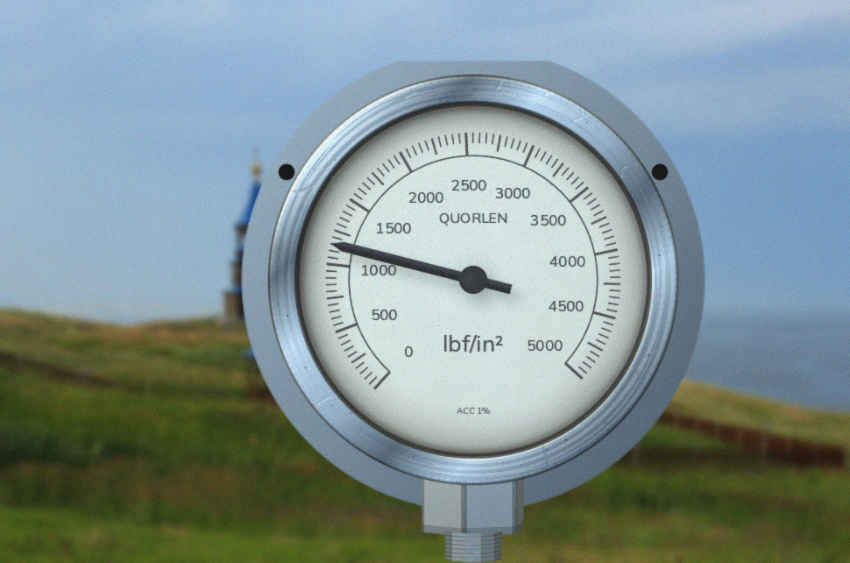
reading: {"value": 1150, "unit": "psi"}
